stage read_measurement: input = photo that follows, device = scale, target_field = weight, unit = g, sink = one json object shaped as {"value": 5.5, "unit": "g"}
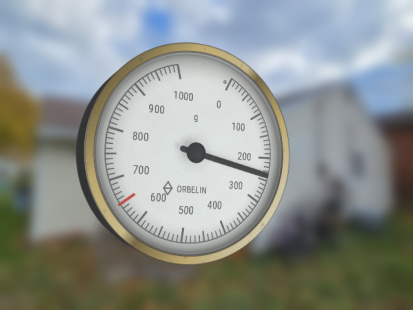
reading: {"value": 240, "unit": "g"}
